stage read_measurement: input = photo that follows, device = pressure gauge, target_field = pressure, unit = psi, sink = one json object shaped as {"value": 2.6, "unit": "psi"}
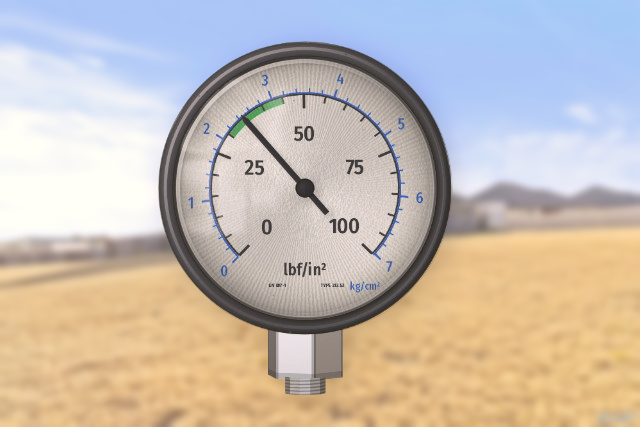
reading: {"value": 35, "unit": "psi"}
